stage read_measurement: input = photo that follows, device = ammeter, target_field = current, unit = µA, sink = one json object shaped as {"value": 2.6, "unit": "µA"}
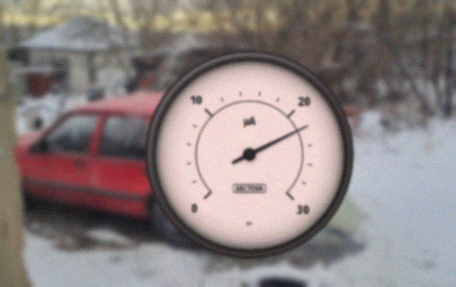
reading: {"value": 22, "unit": "µA"}
